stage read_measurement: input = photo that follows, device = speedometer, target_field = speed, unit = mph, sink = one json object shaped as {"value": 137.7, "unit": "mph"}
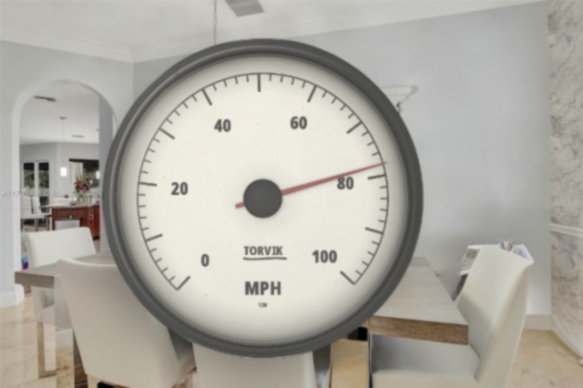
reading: {"value": 78, "unit": "mph"}
